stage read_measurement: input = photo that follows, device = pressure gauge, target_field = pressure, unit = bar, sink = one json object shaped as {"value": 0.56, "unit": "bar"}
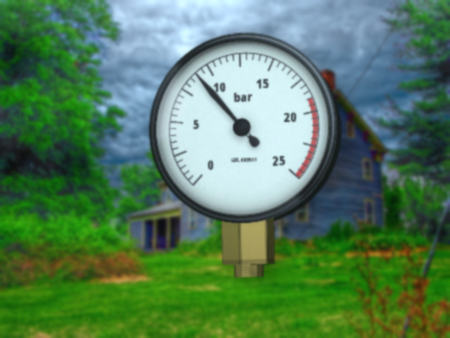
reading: {"value": 9, "unit": "bar"}
